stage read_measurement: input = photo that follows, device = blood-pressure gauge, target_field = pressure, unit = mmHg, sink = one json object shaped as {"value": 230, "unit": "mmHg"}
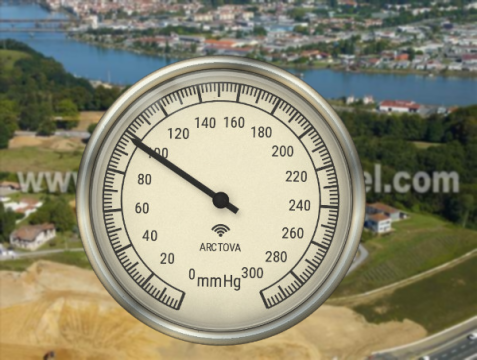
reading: {"value": 98, "unit": "mmHg"}
